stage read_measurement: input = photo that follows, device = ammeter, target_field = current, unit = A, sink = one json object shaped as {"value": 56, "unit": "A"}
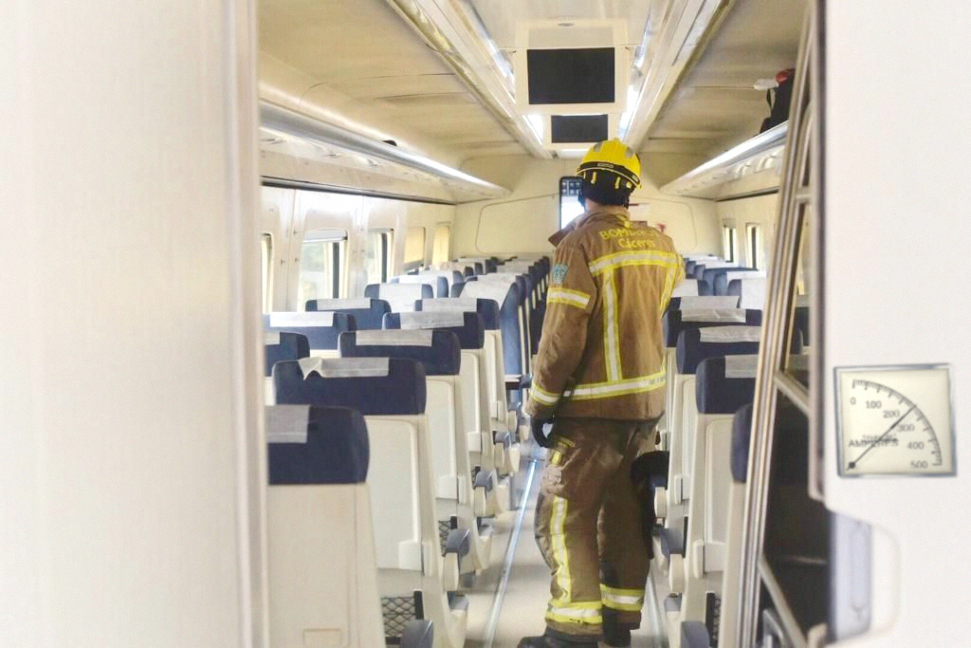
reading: {"value": 250, "unit": "A"}
